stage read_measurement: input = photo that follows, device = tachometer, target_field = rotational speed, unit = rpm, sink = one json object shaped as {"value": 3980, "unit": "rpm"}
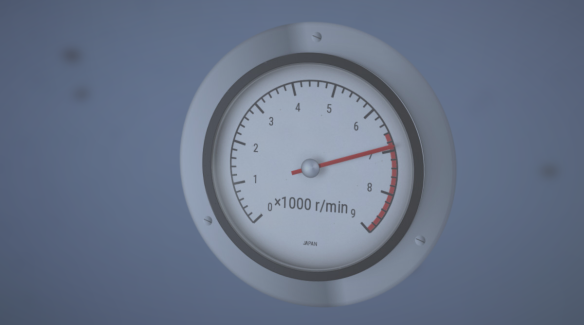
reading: {"value": 6900, "unit": "rpm"}
